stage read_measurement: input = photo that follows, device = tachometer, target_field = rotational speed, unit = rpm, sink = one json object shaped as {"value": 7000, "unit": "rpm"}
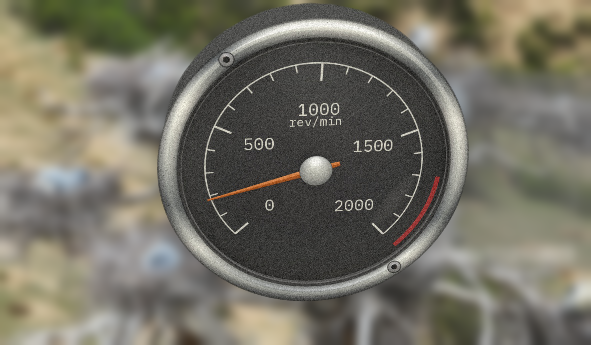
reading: {"value": 200, "unit": "rpm"}
